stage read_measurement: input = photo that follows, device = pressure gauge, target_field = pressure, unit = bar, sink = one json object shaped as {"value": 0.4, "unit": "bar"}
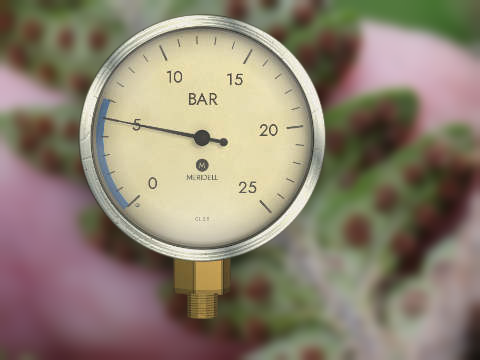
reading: {"value": 5, "unit": "bar"}
